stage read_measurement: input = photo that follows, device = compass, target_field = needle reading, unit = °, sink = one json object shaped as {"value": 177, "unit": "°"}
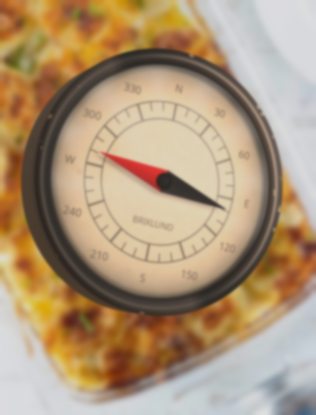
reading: {"value": 280, "unit": "°"}
